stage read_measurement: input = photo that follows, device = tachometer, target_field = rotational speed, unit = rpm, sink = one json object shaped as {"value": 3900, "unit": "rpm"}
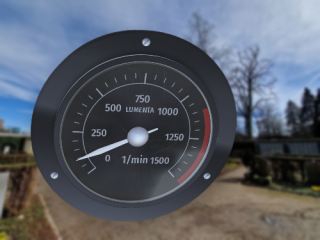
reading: {"value": 100, "unit": "rpm"}
